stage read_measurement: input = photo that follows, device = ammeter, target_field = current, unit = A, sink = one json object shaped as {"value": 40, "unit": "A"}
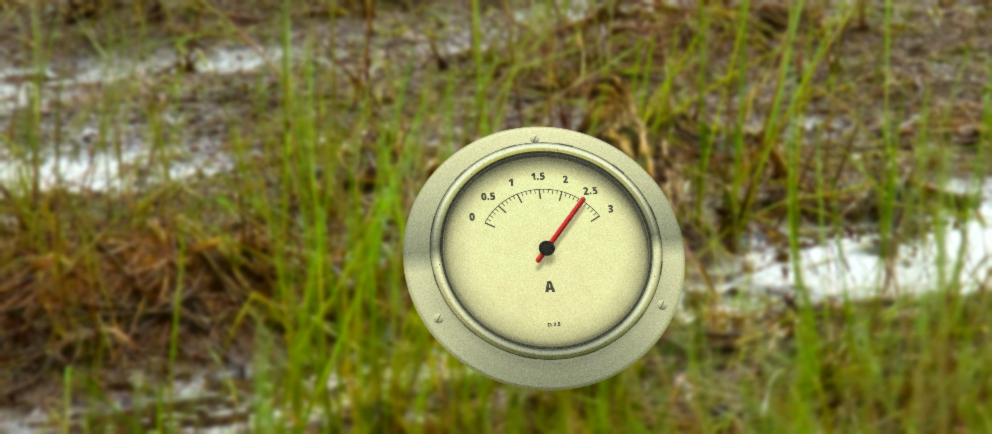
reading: {"value": 2.5, "unit": "A"}
